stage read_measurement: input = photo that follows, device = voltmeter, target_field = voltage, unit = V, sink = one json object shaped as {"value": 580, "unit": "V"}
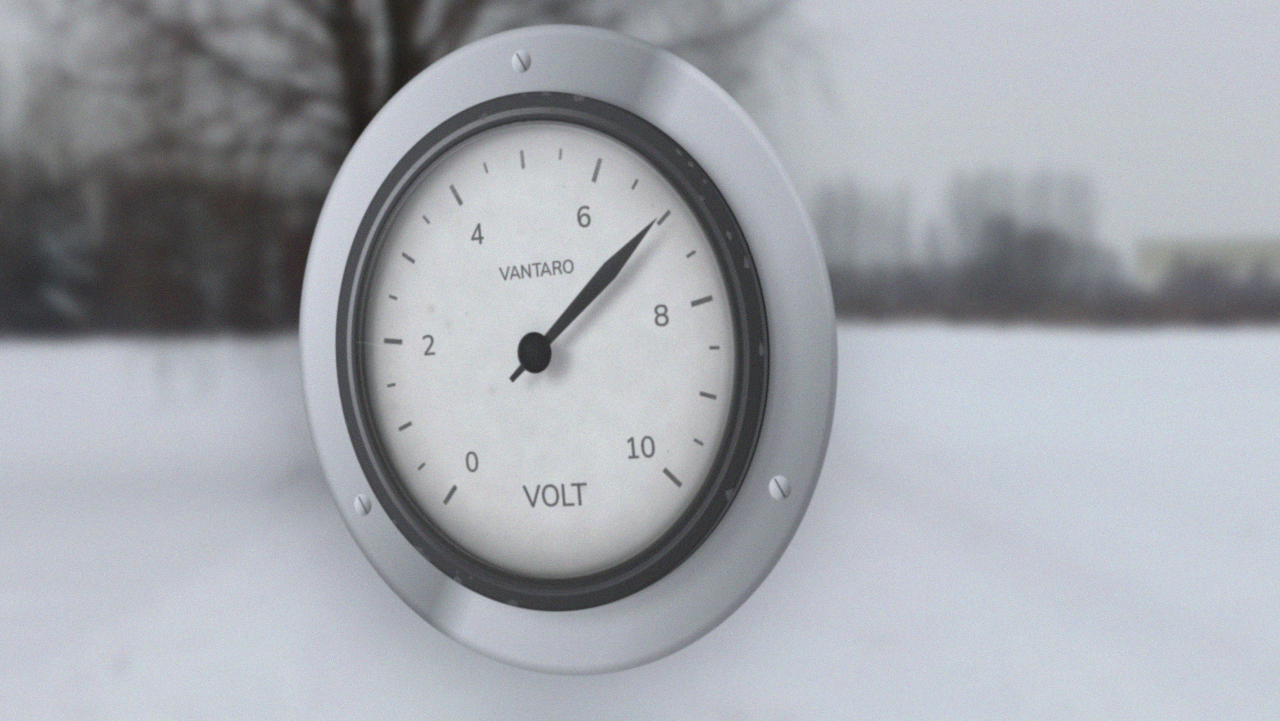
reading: {"value": 7, "unit": "V"}
